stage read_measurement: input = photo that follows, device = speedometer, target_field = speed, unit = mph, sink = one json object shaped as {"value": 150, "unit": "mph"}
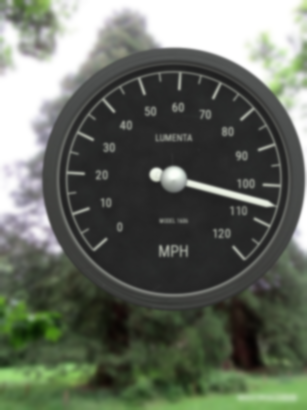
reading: {"value": 105, "unit": "mph"}
